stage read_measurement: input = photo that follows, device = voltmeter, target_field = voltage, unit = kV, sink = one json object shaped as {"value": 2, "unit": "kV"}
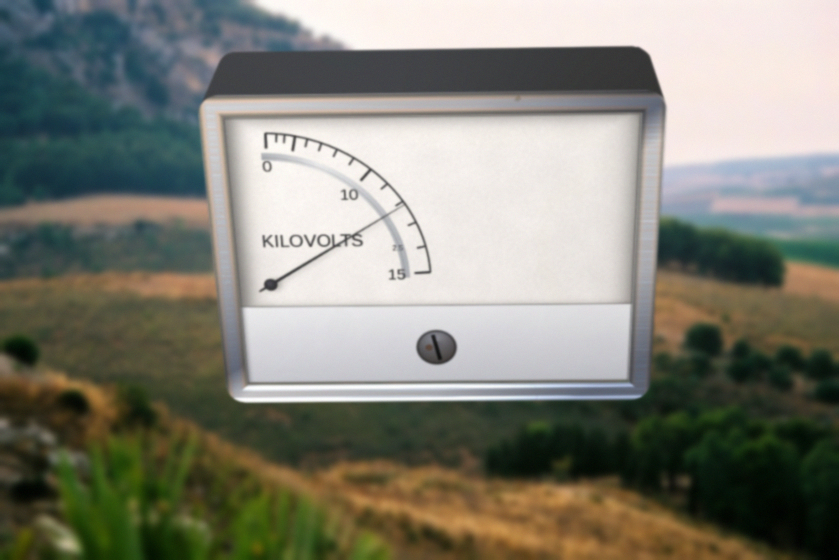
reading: {"value": 12, "unit": "kV"}
